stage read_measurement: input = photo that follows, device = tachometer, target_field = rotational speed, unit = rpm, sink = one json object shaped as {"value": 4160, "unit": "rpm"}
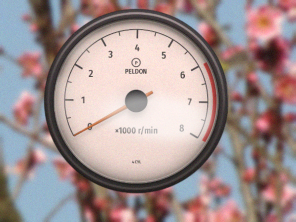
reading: {"value": 0, "unit": "rpm"}
